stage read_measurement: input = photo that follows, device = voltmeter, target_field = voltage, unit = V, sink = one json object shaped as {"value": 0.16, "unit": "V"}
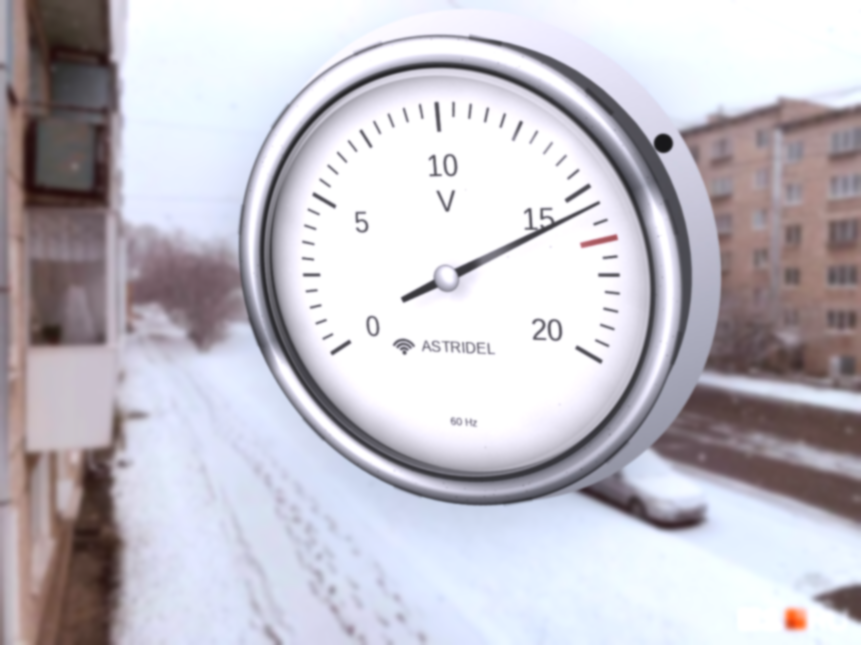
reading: {"value": 15.5, "unit": "V"}
